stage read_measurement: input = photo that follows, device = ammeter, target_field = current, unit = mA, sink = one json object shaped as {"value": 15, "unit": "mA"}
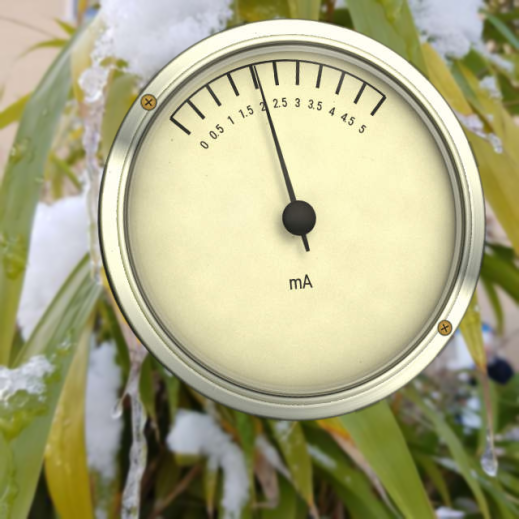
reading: {"value": 2, "unit": "mA"}
